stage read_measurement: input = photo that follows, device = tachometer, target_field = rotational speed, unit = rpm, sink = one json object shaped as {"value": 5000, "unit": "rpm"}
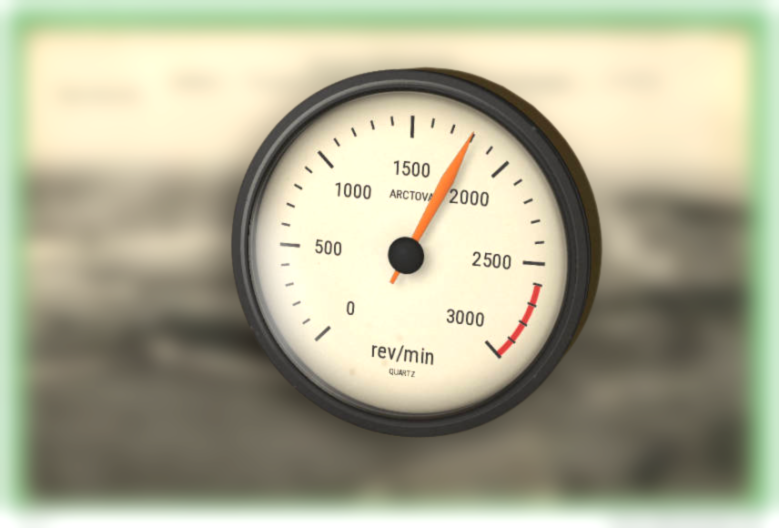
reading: {"value": 1800, "unit": "rpm"}
